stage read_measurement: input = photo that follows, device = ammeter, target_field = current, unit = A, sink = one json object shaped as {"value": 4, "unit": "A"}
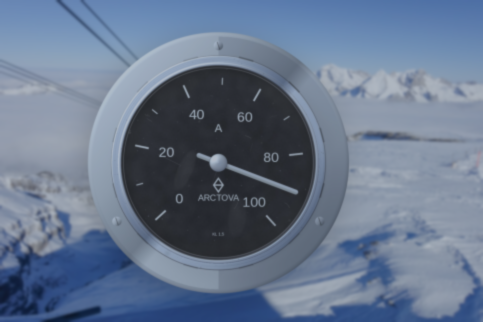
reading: {"value": 90, "unit": "A"}
